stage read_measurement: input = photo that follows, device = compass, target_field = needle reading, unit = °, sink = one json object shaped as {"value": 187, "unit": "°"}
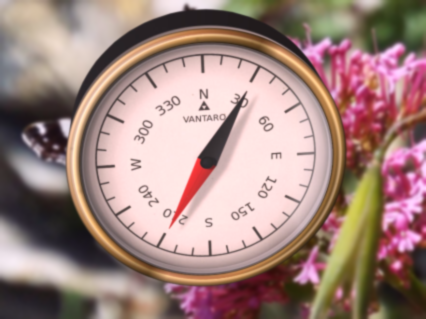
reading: {"value": 210, "unit": "°"}
